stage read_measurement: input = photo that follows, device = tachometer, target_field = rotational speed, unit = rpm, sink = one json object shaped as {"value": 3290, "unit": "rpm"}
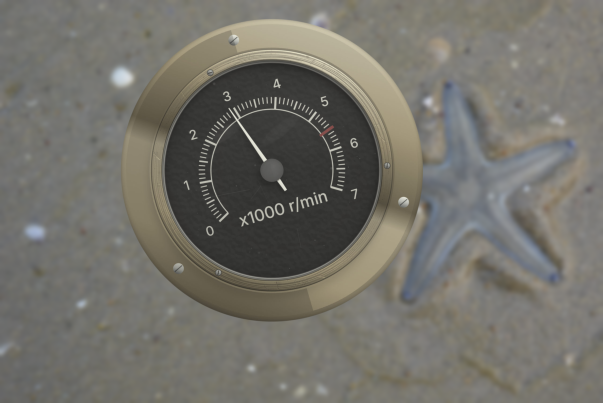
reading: {"value": 2900, "unit": "rpm"}
